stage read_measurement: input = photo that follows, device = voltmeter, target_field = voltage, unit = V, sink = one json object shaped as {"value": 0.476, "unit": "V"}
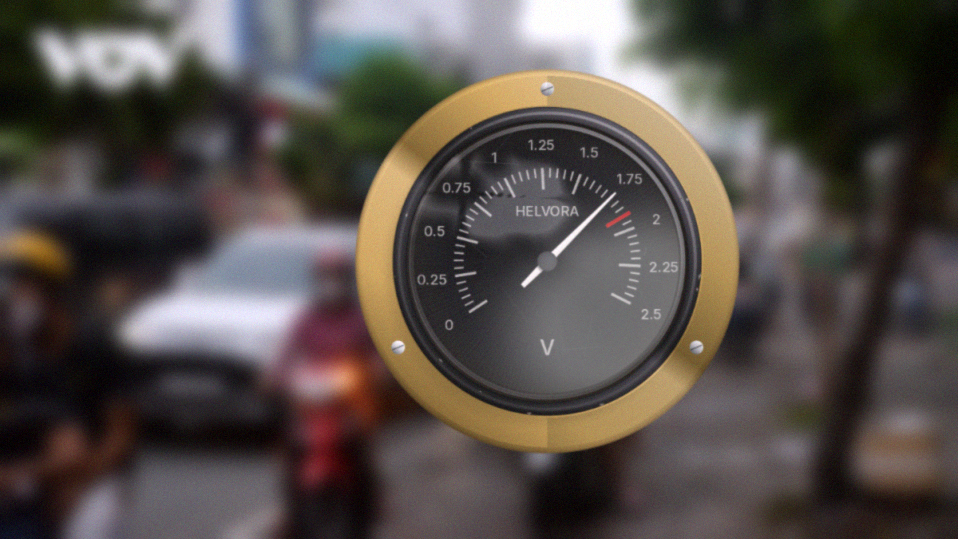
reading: {"value": 1.75, "unit": "V"}
